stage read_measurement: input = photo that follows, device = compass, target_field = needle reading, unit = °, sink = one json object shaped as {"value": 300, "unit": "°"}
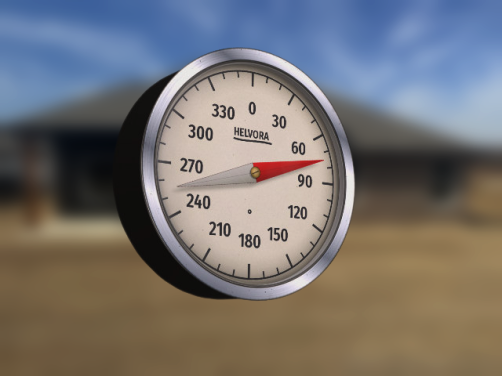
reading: {"value": 75, "unit": "°"}
